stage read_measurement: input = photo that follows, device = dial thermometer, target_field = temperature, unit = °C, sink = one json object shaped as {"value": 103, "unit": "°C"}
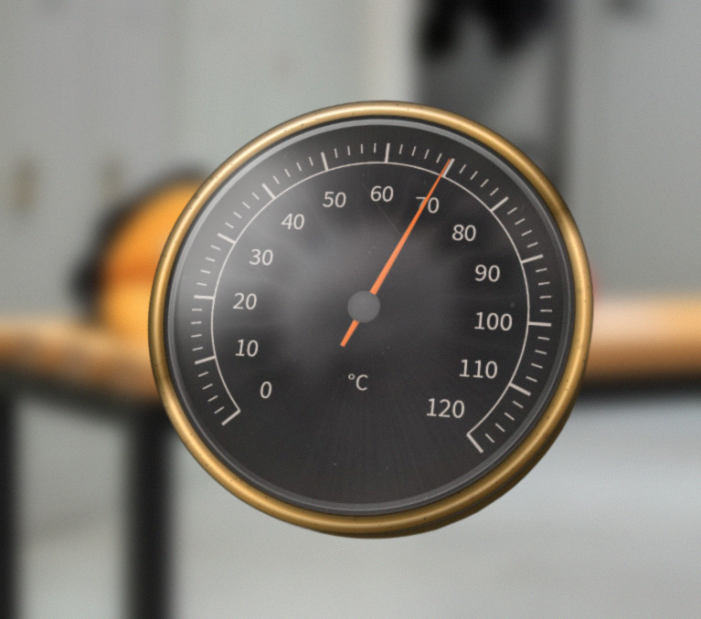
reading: {"value": 70, "unit": "°C"}
